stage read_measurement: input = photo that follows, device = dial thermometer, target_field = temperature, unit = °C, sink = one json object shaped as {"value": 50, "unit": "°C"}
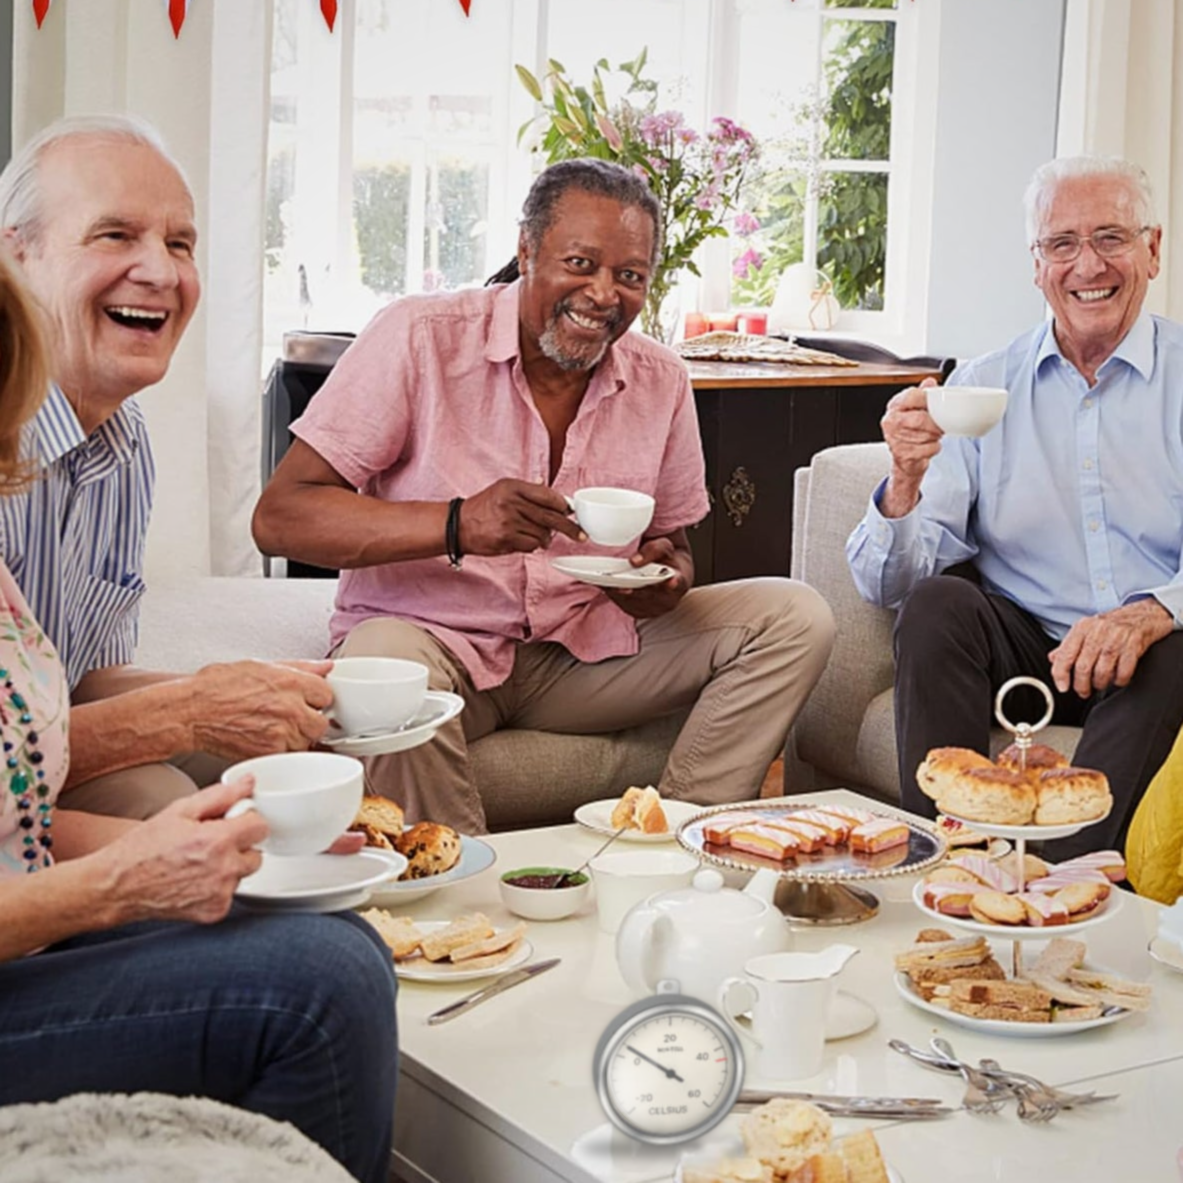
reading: {"value": 4, "unit": "°C"}
